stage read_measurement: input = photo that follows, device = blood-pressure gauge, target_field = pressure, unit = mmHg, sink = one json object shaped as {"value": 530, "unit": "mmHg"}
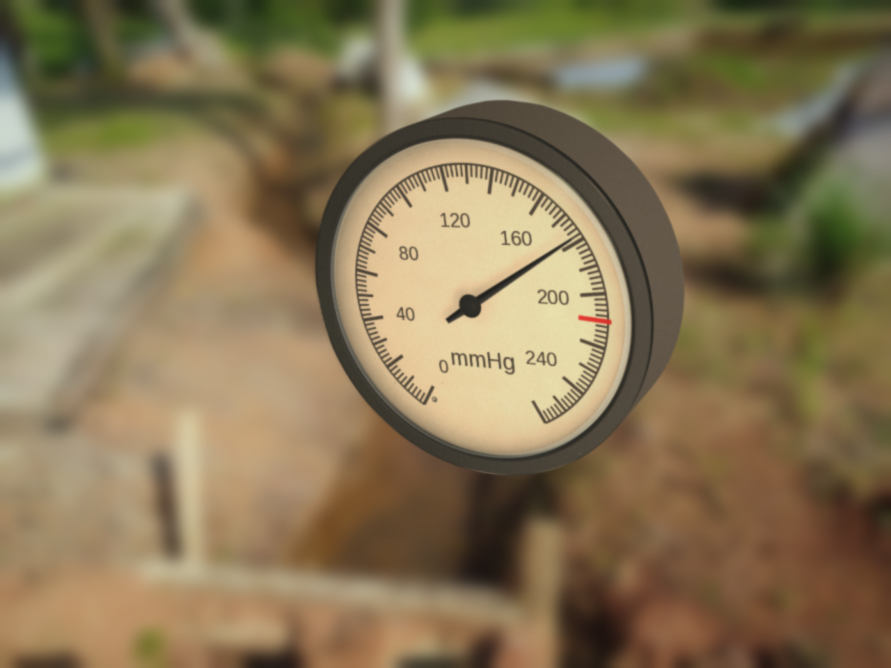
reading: {"value": 178, "unit": "mmHg"}
